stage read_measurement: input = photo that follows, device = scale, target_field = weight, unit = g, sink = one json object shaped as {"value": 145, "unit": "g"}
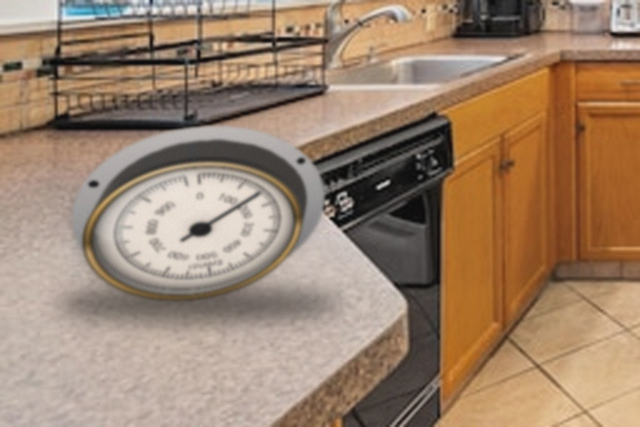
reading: {"value": 150, "unit": "g"}
